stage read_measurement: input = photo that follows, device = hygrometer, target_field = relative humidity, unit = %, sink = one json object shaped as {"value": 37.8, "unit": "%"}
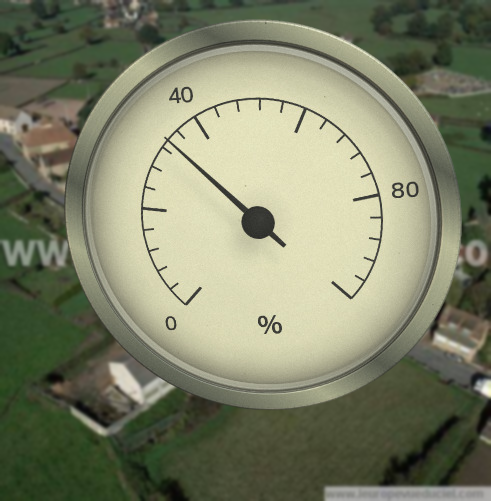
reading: {"value": 34, "unit": "%"}
